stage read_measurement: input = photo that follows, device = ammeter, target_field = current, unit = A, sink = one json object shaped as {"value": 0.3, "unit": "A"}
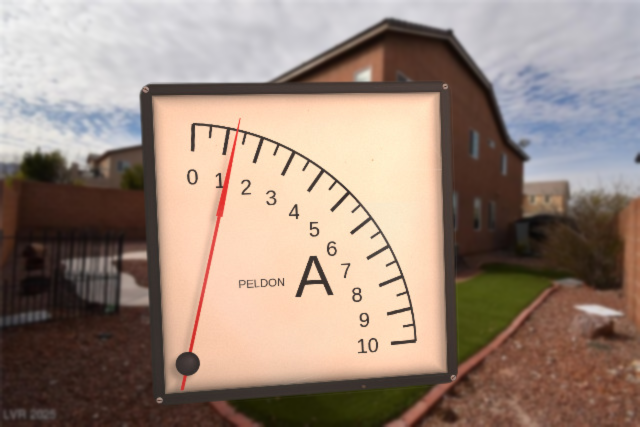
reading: {"value": 1.25, "unit": "A"}
